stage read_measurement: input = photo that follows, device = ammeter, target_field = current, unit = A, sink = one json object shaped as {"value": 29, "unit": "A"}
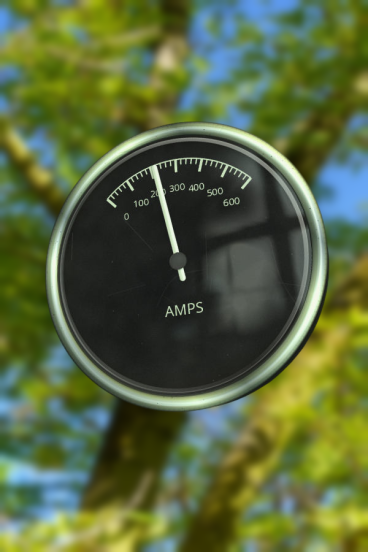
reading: {"value": 220, "unit": "A"}
